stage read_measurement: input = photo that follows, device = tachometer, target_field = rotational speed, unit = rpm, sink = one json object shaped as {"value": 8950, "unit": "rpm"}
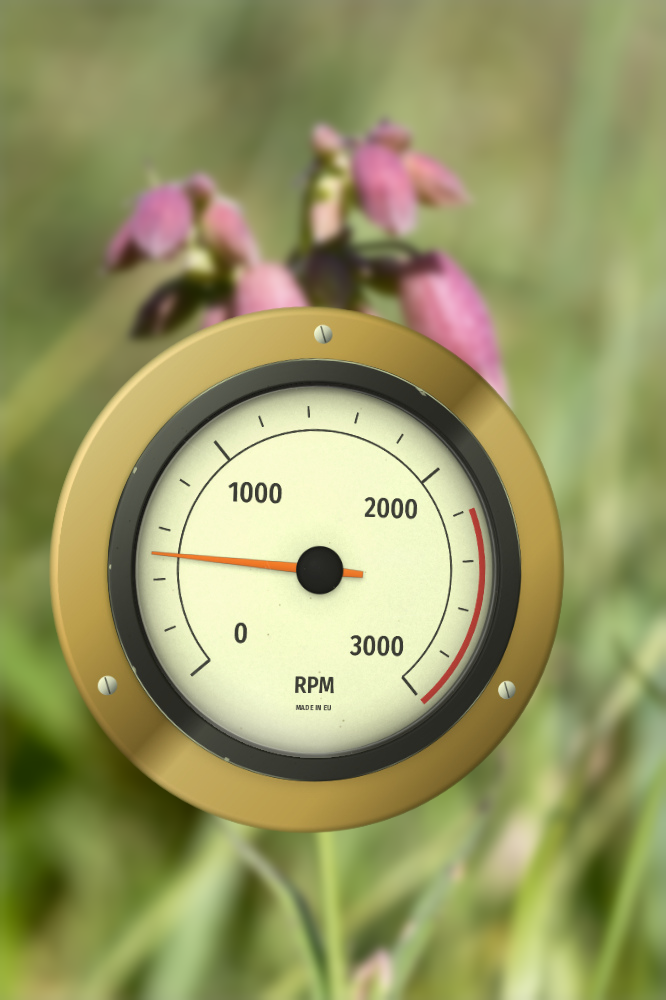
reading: {"value": 500, "unit": "rpm"}
